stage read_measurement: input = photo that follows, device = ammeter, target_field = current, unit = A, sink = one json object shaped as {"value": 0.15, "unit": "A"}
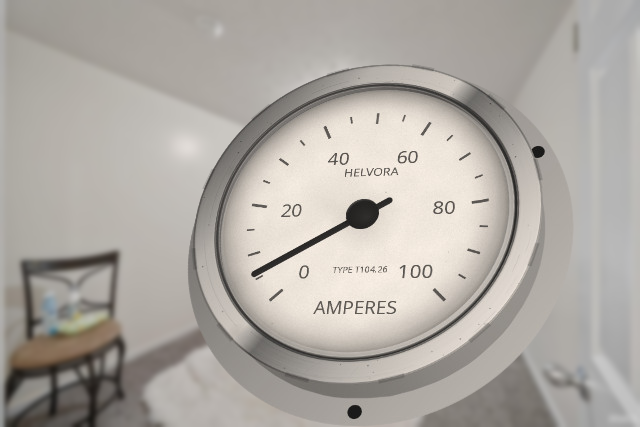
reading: {"value": 5, "unit": "A"}
